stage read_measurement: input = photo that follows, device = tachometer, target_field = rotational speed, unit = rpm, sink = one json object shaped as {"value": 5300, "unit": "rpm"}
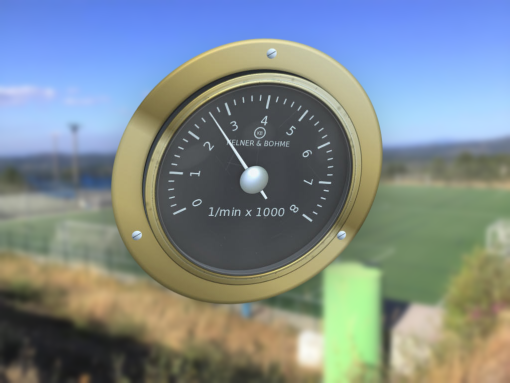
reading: {"value": 2600, "unit": "rpm"}
